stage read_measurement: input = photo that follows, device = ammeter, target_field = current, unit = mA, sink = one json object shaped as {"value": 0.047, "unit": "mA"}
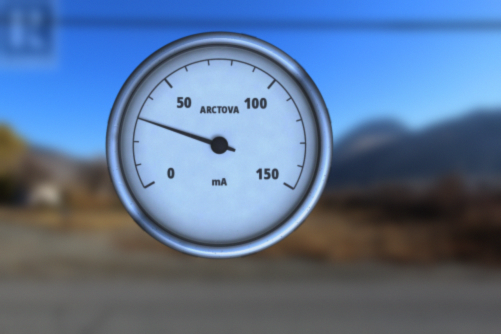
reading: {"value": 30, "unit": "mA"}
